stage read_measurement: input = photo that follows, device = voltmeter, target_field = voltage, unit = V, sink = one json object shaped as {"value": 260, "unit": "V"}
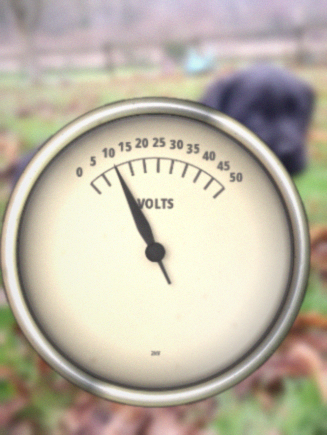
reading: {"value": 10, "unit": "V"}
